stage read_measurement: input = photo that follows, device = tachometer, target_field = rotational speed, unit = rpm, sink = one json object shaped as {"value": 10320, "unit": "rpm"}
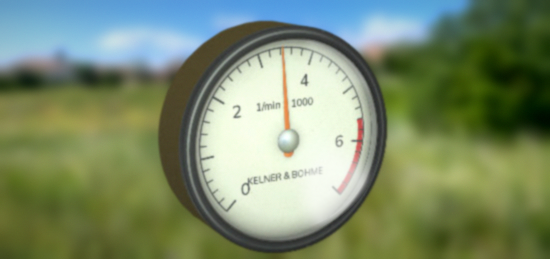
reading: {"value": 3400, "unit": "rpm"}
